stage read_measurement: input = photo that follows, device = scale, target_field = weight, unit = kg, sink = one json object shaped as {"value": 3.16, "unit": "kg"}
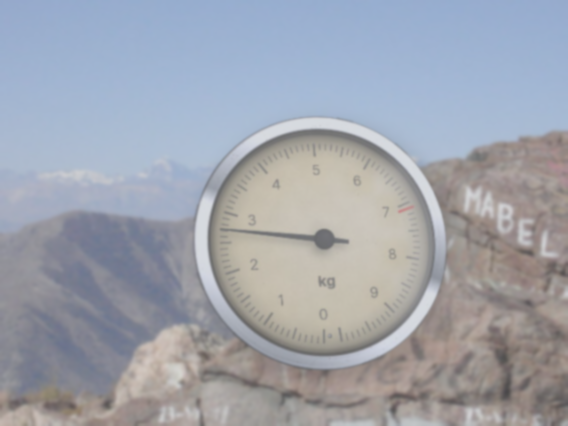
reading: {"value": 2.7, "unit": "kg"}
